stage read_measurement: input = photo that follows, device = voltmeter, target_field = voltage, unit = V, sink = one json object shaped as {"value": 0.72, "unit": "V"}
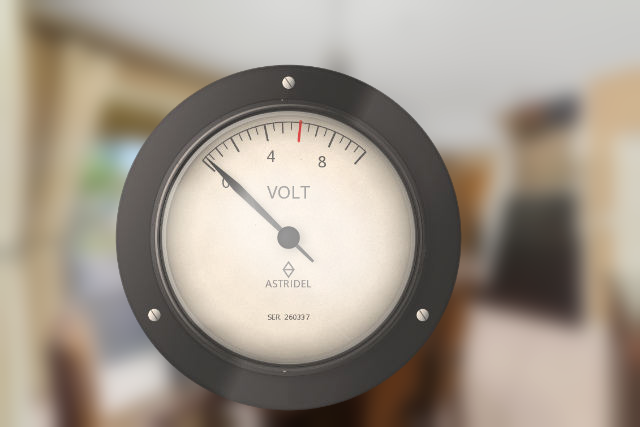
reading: {"value": 0.25, "unit": "V"}
